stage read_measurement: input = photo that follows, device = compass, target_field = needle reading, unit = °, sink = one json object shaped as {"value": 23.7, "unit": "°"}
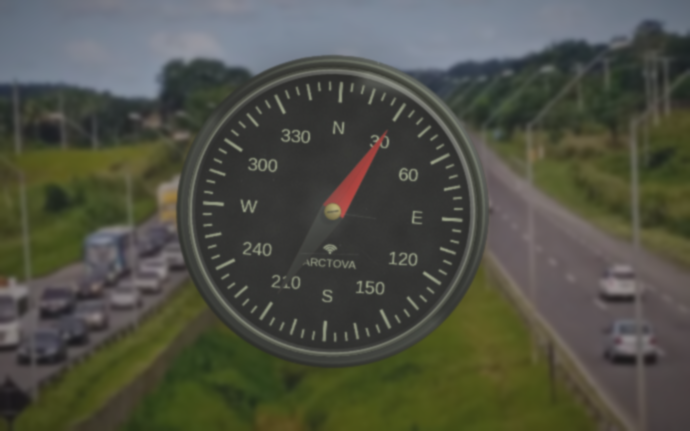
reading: {"value": 30, "unit": "°"}
